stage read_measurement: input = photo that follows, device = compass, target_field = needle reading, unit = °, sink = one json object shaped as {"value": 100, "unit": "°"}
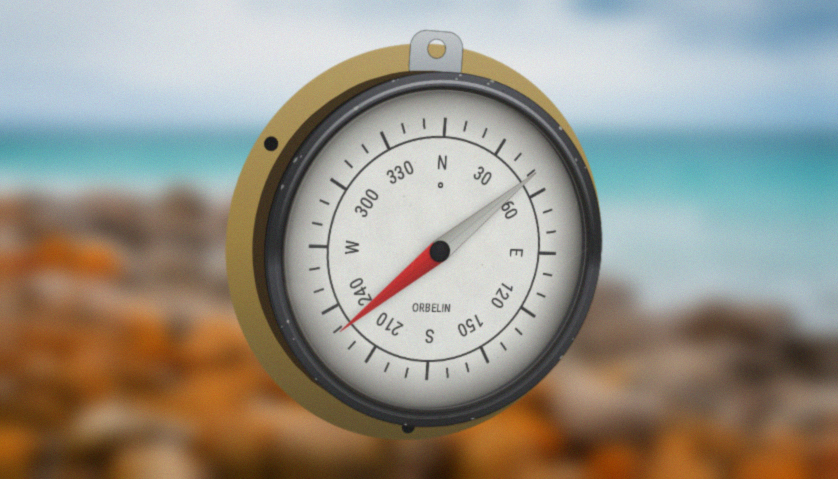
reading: {"value": 230, "unit": "°"}
